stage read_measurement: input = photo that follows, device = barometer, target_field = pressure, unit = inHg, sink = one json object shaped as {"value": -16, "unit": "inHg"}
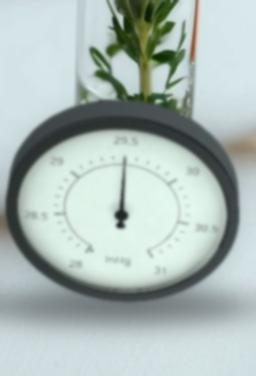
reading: {"value": 29.5, "unit": "inHg"}
